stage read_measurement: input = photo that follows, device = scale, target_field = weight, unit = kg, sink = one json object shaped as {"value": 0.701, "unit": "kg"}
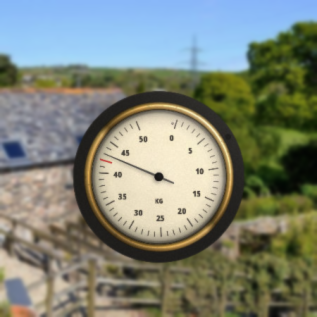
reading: {"value": 43, "unit": "kg"}
